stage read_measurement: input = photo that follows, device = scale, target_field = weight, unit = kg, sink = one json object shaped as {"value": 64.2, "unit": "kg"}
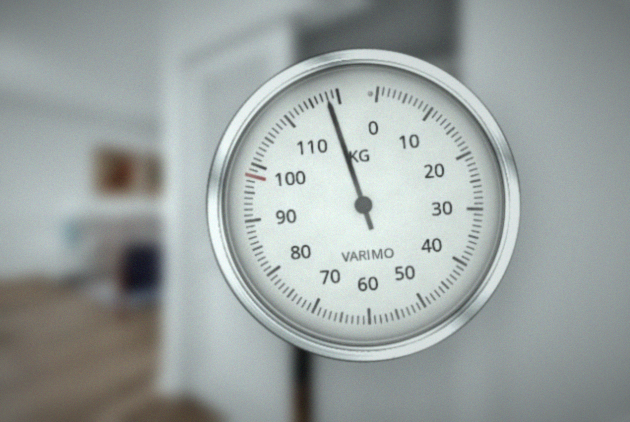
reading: {"value": 118, "unit": "kg"}
